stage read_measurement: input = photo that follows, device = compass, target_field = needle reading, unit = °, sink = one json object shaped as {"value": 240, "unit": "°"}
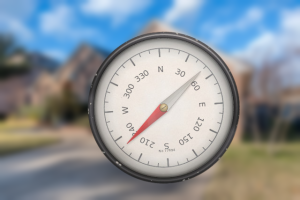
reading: {"value": 230, "unit": "°"}
